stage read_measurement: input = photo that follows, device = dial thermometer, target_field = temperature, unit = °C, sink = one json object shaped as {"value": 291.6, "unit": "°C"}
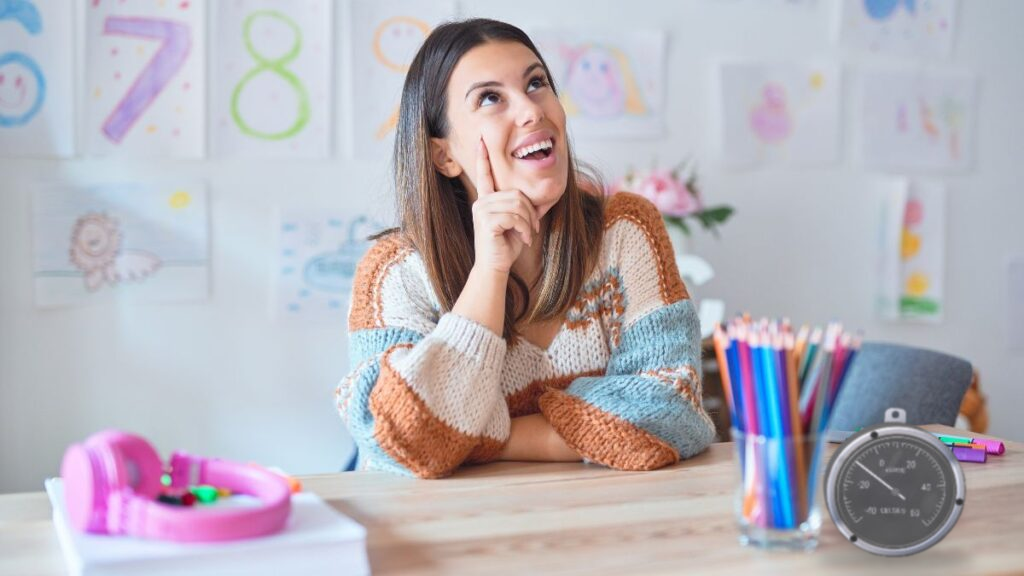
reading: {"value": -10, "unit": "°C"}
